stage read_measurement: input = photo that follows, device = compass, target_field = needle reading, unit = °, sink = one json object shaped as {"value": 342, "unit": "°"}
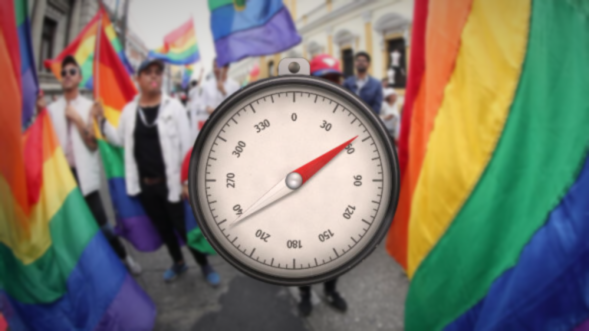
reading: {"value": 55, "unit": "°"}
